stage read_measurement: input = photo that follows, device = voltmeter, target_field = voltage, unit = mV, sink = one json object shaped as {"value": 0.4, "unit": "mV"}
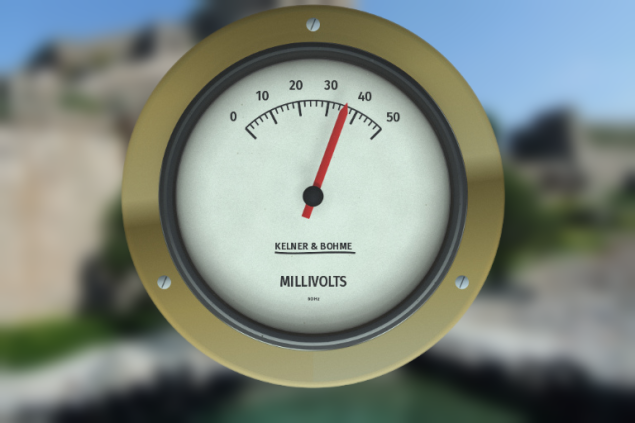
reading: {"value": 36, "unit": "mV"}
